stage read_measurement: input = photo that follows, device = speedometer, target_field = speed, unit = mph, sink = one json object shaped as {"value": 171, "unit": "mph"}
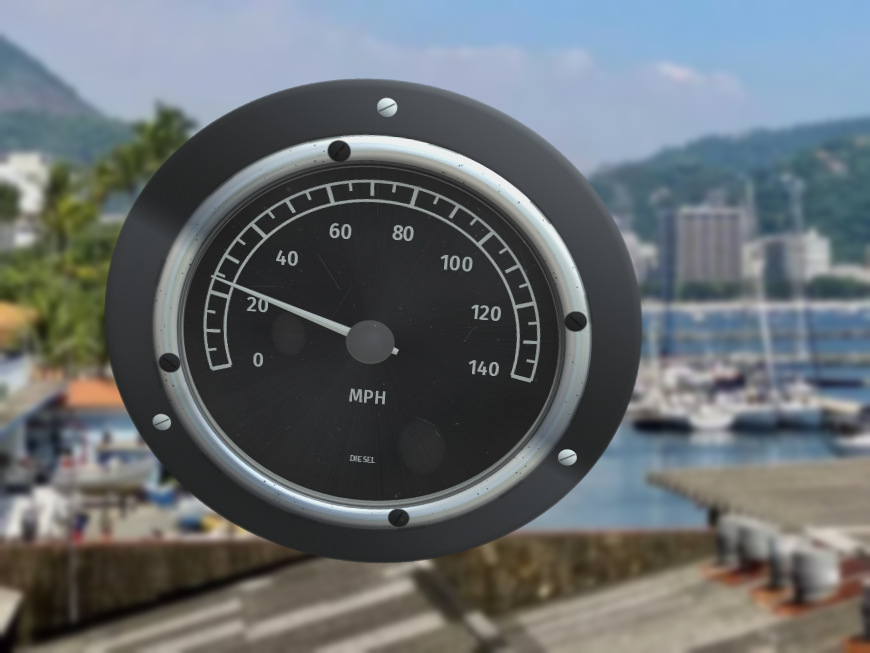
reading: {"value": 25, "unit": "mph"}
